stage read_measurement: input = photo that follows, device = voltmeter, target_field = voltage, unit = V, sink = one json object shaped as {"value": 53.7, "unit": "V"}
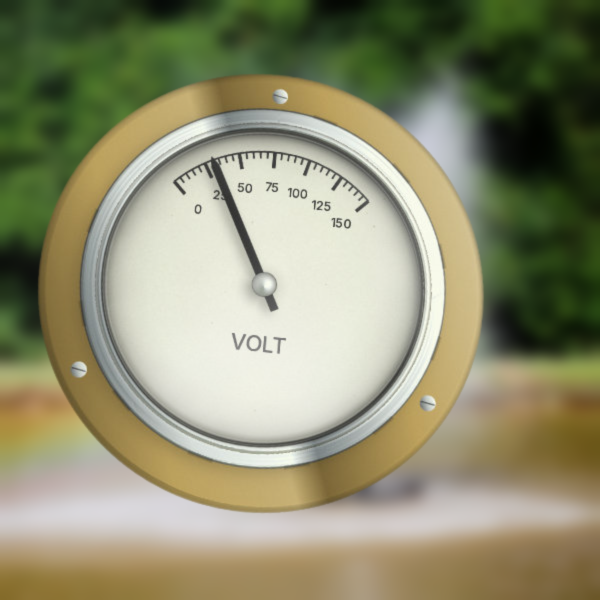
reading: {"value": 30, "unit": "V"}
